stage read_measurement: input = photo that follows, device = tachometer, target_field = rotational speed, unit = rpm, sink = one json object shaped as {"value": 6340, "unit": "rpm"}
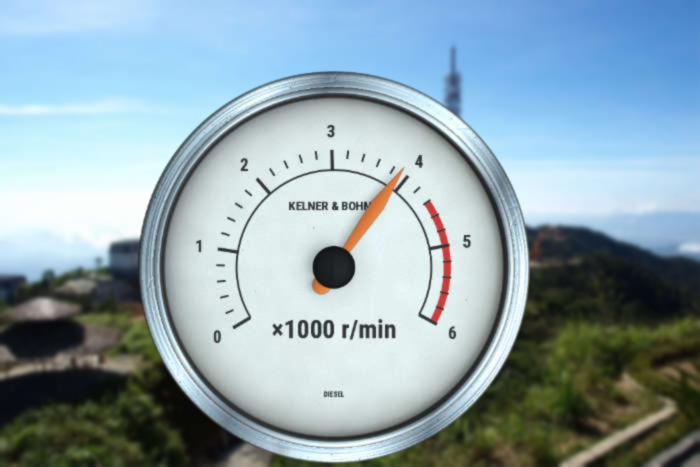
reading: {"value": 3900, "unit": "rpm"}
